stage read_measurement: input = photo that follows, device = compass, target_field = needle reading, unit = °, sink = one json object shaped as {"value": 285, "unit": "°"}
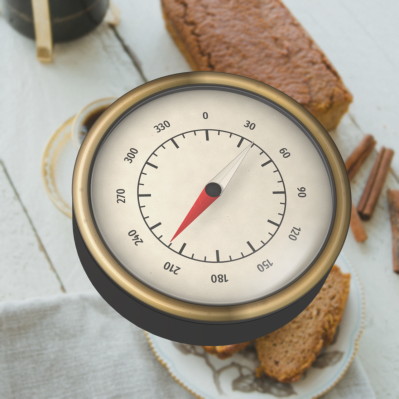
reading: {"value": 220, "unit": "°"}
